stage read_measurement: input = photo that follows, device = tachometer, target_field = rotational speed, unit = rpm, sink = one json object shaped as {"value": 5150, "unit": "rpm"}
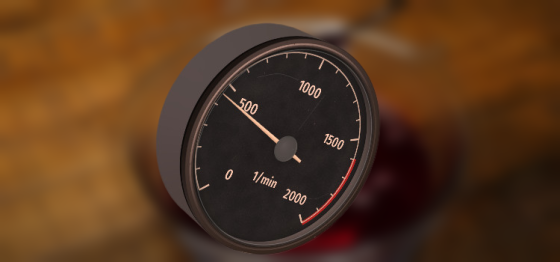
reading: {"value": 450, "unit": "rpm"}
